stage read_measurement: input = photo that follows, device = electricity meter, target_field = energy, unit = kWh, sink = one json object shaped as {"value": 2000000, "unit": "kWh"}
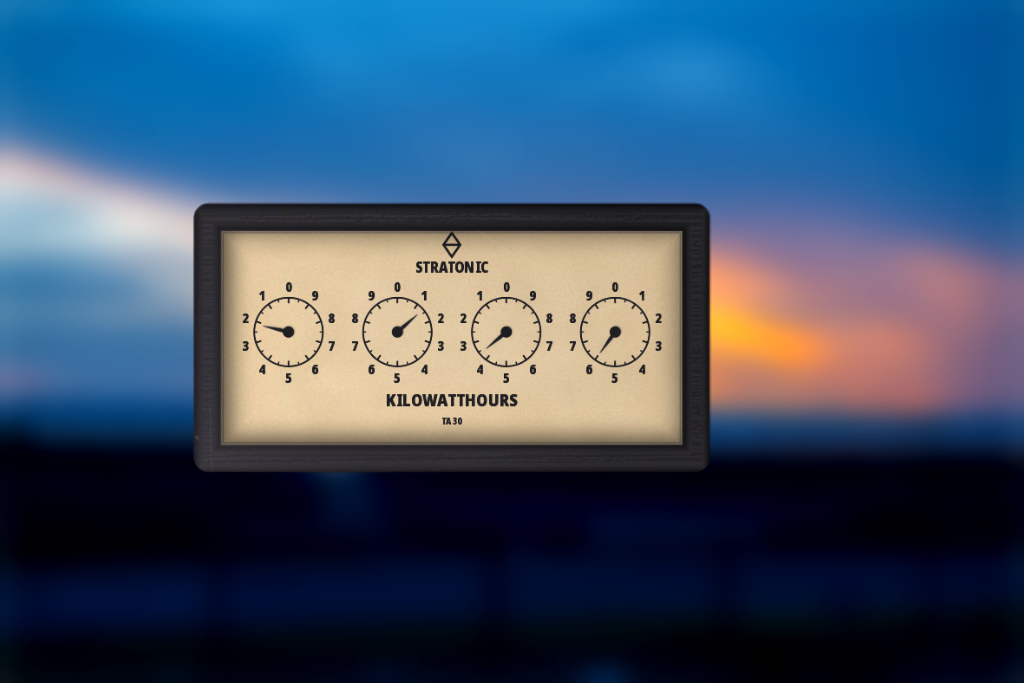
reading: {"value": 2136, "unit": "kWh"}
